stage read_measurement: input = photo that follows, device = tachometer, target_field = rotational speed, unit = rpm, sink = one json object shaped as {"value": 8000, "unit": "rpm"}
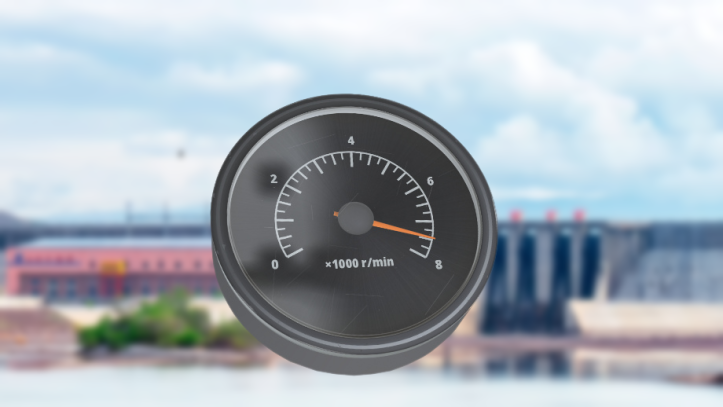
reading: {"value": 7500, "unit": "rpm"}
